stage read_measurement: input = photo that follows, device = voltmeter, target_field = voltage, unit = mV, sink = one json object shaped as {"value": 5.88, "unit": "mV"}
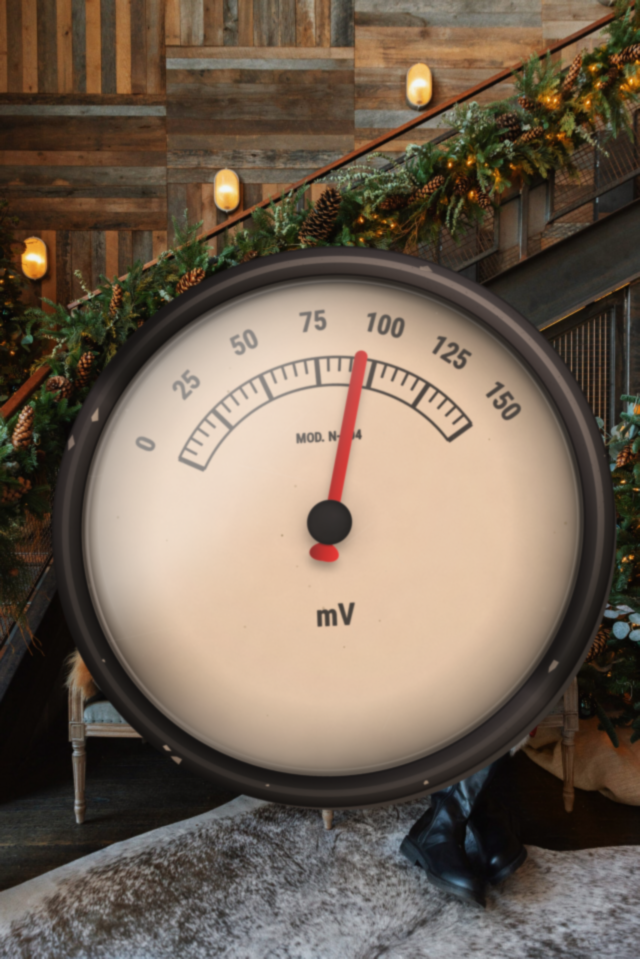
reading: {"value": 95, "unit": "mV"}
